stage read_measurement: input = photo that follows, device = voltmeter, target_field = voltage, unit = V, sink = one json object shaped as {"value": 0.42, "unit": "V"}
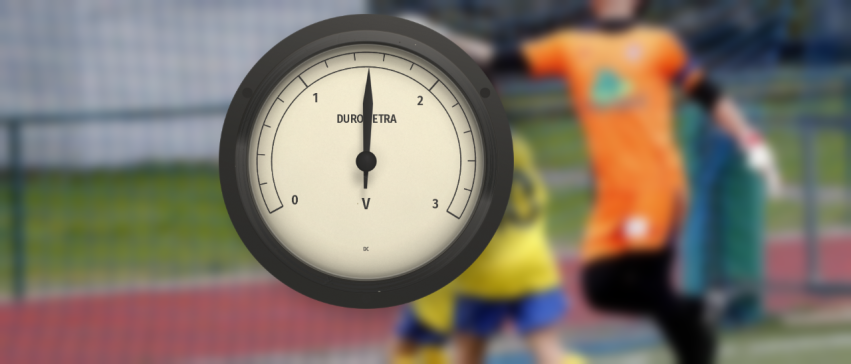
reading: {"value": 1.5, "unit": "V"}
